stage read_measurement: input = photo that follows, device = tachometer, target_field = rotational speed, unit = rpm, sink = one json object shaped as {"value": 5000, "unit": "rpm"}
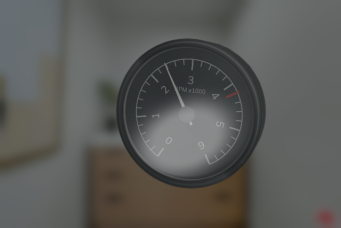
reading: {"value": 2400, "unit": "rpm"}
